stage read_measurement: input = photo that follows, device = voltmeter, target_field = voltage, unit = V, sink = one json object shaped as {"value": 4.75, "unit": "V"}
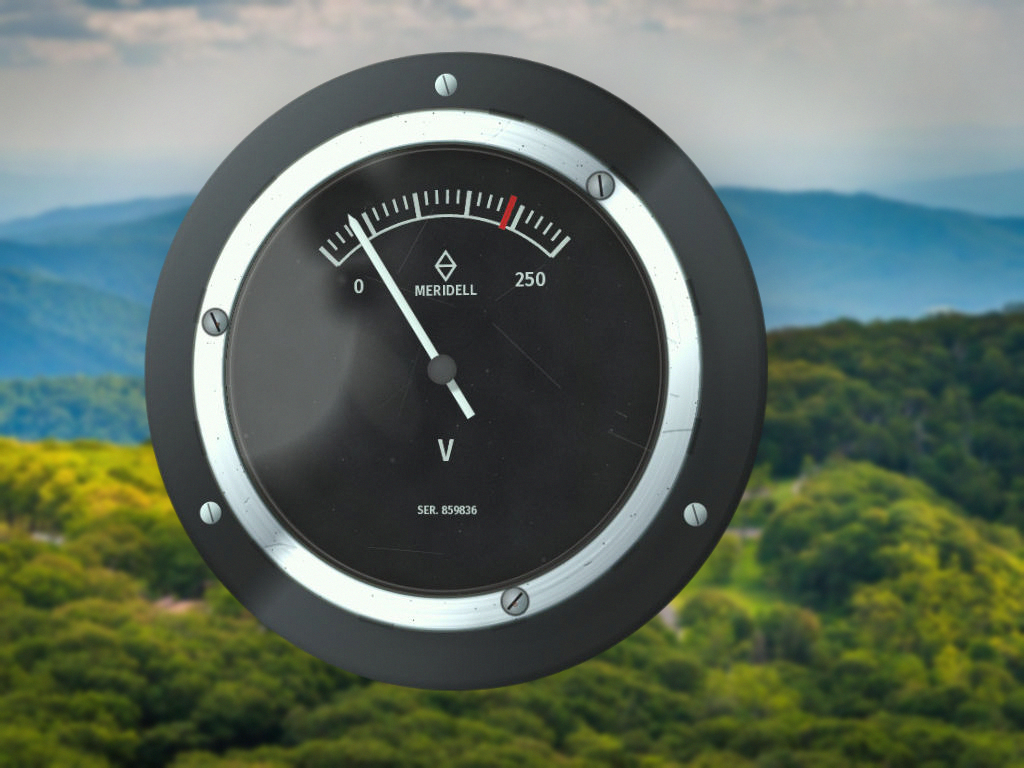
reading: {"value": 40, "unit": "V"}
